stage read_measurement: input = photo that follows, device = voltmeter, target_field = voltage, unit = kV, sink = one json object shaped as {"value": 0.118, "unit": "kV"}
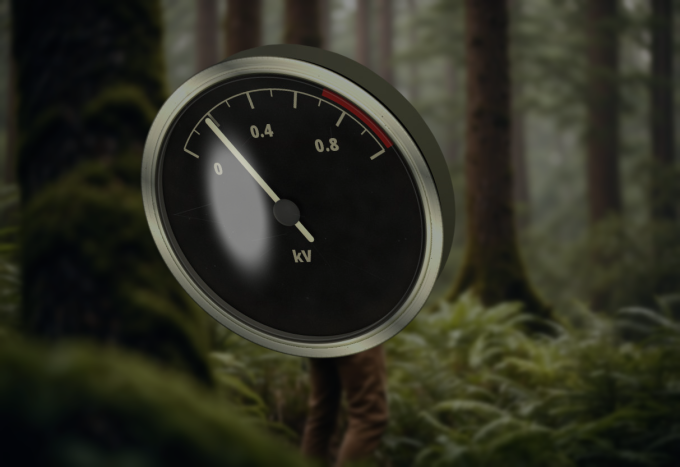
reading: {"value": 0.2, "unit": "kV"}
